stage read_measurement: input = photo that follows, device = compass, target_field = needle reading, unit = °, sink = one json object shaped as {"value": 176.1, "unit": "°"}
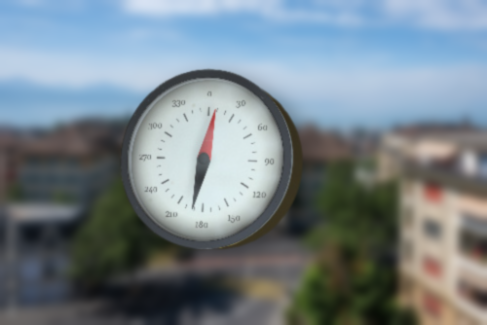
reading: {"value": 10, "unit": "°"}
